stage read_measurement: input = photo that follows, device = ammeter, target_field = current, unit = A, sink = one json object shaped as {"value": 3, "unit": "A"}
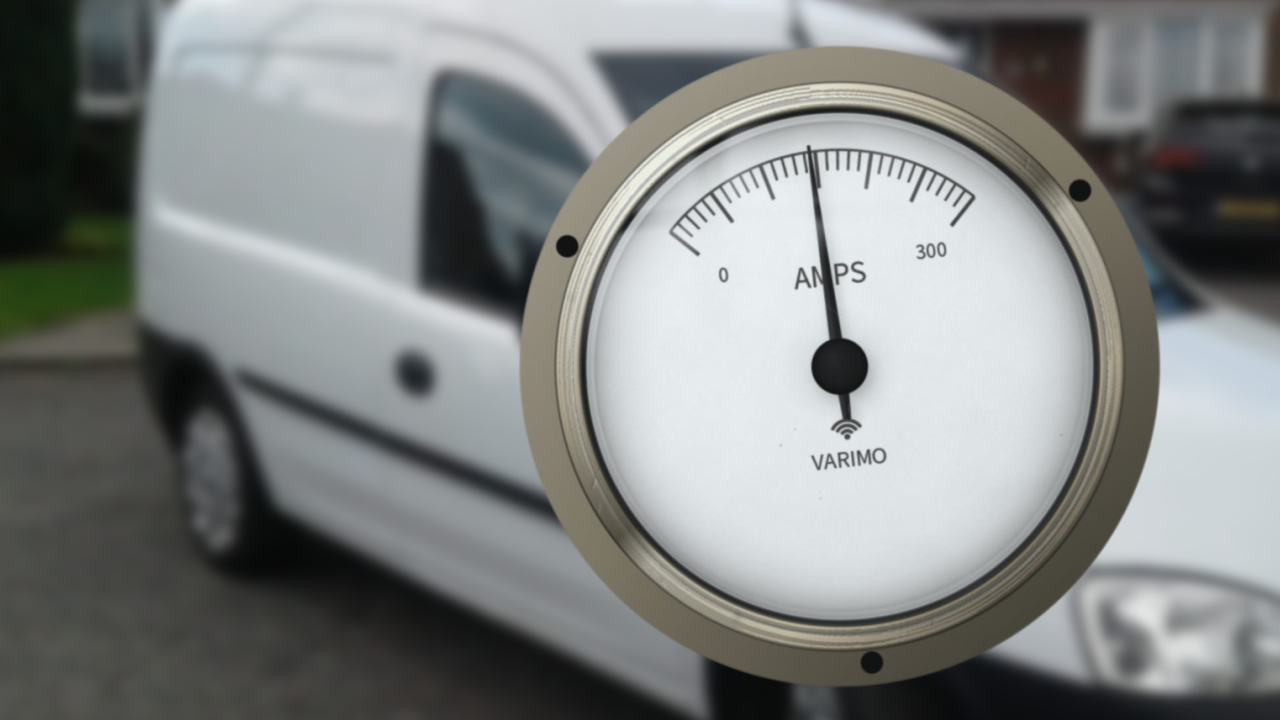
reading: {"value": 145, "unit": "A"}
